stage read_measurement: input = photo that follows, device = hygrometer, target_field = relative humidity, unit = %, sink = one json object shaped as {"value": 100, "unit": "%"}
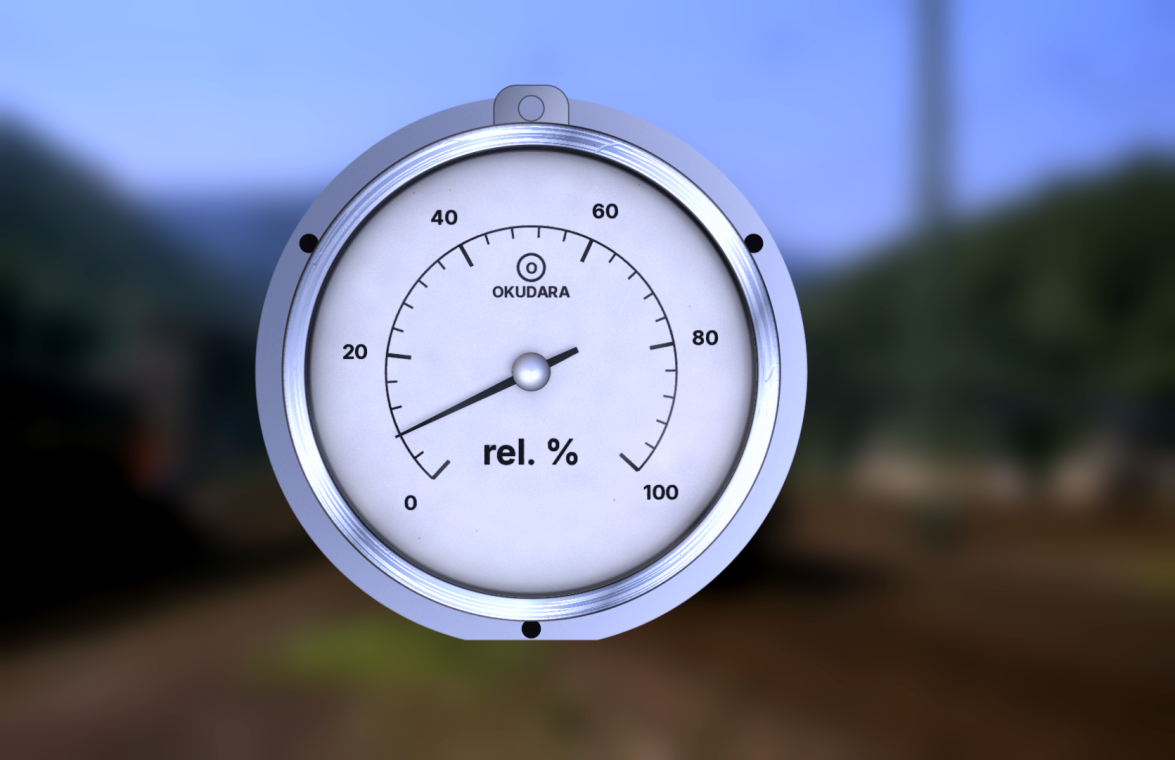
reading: {"value": 8, "unit": "%"}
